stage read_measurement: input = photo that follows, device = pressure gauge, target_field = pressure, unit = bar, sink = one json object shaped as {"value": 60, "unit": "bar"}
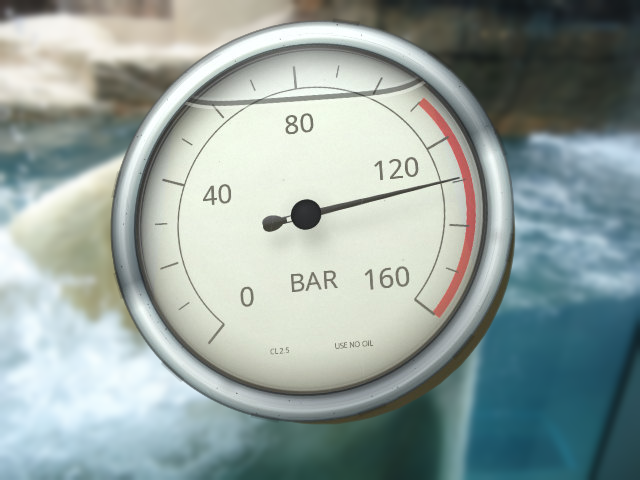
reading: {"value": 130, "unit": "bar"}
